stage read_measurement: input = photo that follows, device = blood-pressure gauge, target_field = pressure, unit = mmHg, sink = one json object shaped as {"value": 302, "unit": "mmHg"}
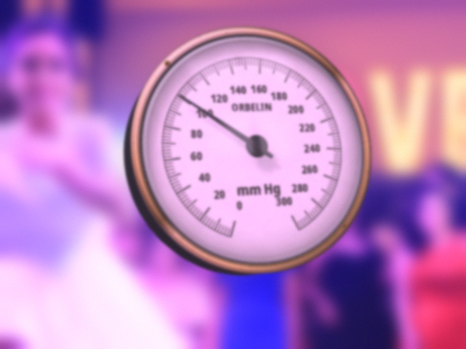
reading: {"value": 100, "unit": "mmHg"}
